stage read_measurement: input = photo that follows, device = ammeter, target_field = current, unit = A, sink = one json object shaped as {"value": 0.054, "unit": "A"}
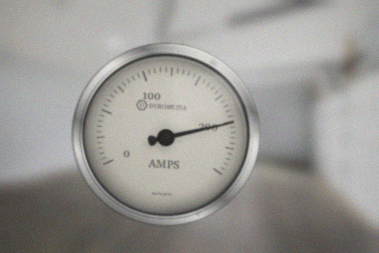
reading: {"value": 200, "unit": "A"}
